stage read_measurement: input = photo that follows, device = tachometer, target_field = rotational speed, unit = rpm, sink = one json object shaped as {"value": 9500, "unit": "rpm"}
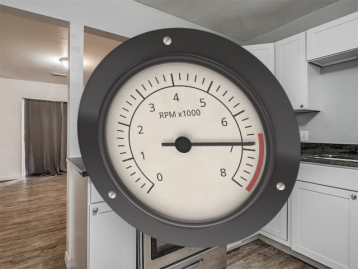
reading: {"value": 6800, "unit": "rpm"}
